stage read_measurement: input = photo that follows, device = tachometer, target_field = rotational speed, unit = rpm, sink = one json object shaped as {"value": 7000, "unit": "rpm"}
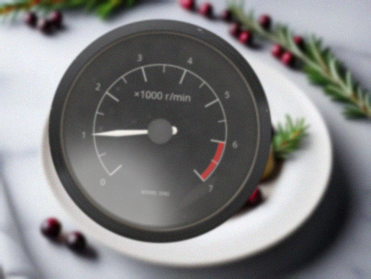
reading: {"value": 1000, "unit": "rpm"}
